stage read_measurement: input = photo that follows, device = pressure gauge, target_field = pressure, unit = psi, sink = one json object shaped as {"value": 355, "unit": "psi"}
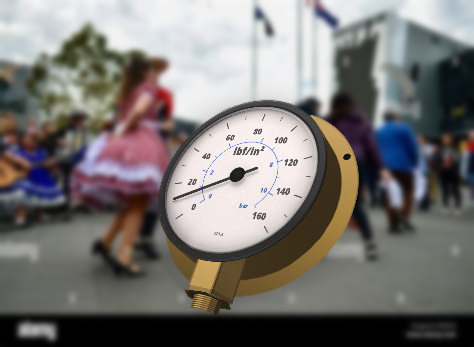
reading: {"value": 10, "unit": "psi"}
